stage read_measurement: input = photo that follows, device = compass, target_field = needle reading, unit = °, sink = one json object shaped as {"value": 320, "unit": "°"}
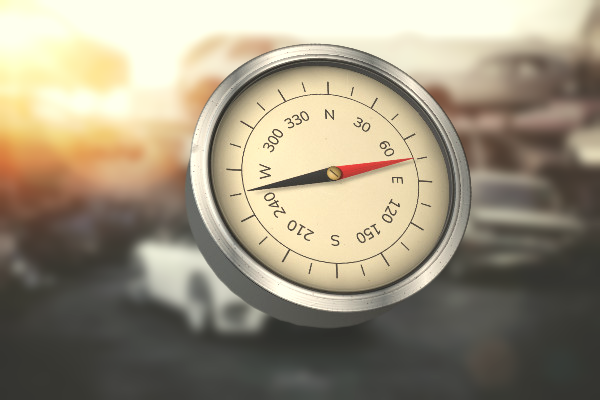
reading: {"value": 75, "unit": "°"}
